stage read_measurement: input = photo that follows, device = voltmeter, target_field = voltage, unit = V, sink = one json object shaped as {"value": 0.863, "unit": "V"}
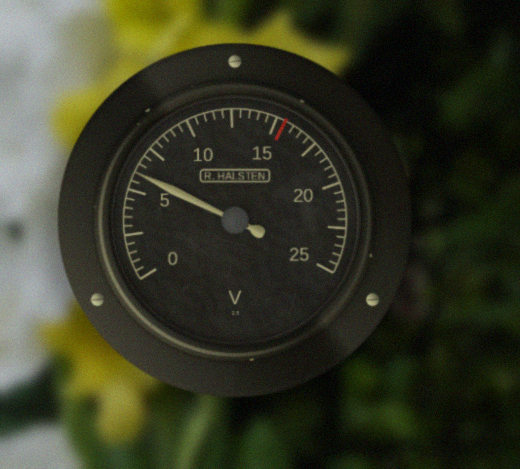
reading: {"value": 6, "unit": "V"}
